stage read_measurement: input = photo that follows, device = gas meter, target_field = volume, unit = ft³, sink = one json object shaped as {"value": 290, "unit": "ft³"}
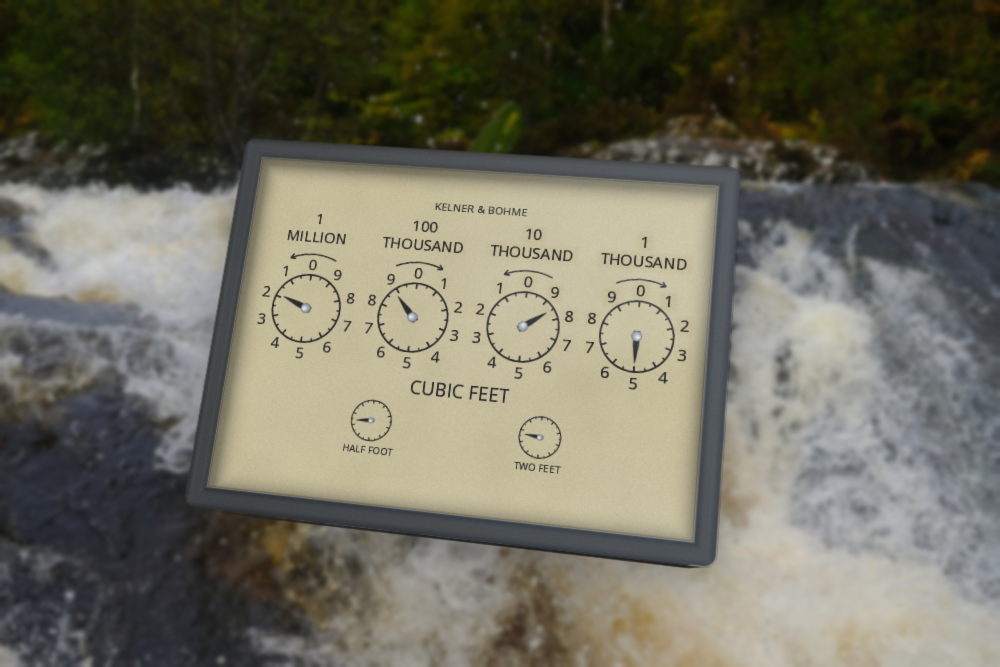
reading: {"value": 188500, "unit": "ft³"}
